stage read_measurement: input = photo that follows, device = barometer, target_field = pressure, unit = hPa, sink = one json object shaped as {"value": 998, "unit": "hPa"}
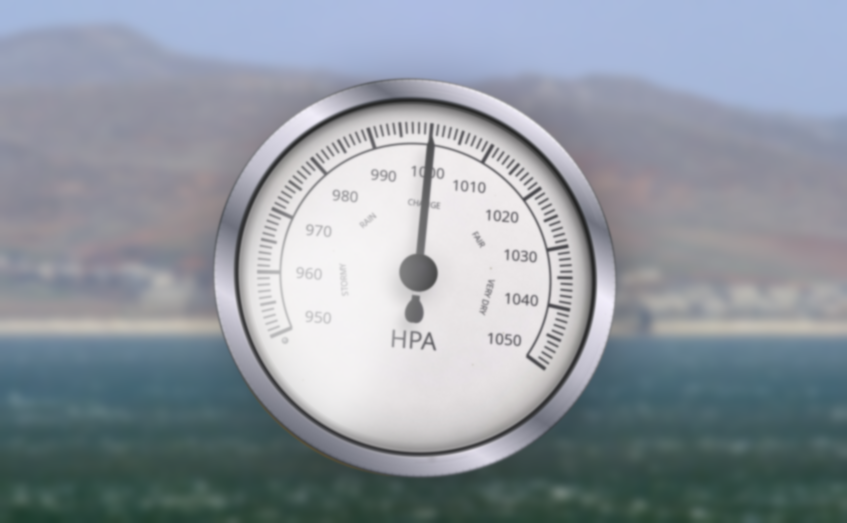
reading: {"value": 1000, "unit": "hPa"}
